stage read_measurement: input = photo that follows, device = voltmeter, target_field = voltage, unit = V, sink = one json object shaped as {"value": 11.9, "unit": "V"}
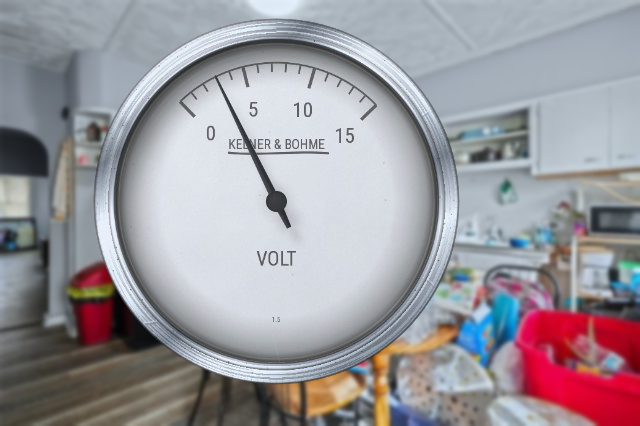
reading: {"value": 3, "unit": "V"}
